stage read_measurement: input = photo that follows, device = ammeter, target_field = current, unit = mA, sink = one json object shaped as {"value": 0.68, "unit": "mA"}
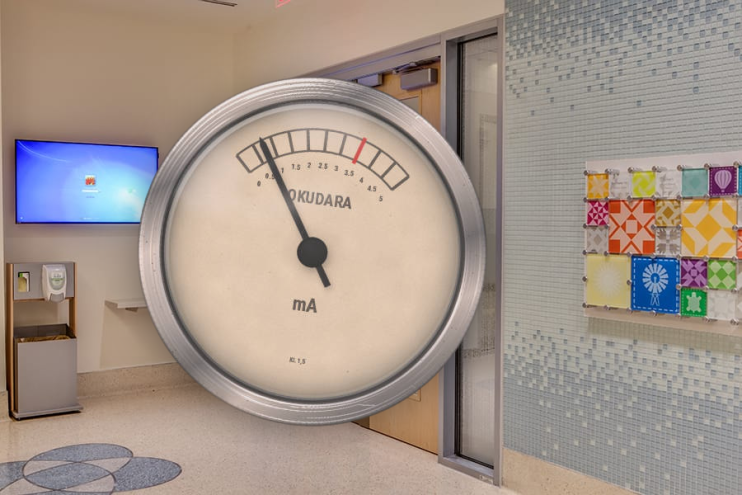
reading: {"value": 0.75, "unit": "mA"}
